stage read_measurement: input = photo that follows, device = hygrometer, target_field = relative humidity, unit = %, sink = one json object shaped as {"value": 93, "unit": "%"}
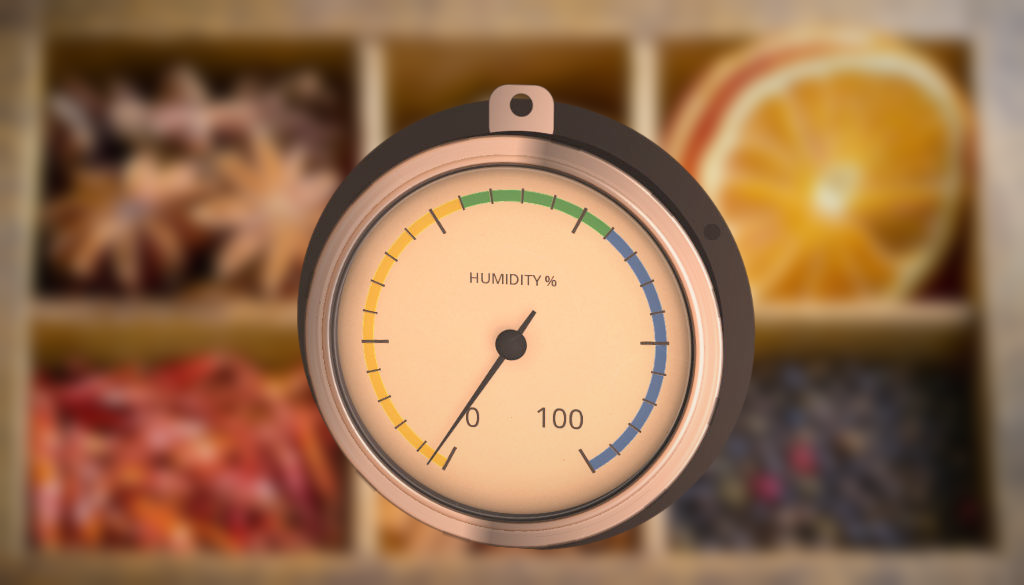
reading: {"value": 2, "unit": "%"}
